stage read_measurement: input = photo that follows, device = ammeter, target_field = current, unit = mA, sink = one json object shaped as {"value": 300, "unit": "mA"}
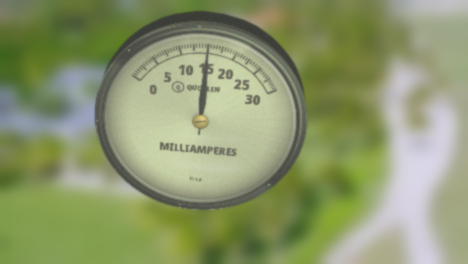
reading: {"value": 15, "unit": "mA"}
